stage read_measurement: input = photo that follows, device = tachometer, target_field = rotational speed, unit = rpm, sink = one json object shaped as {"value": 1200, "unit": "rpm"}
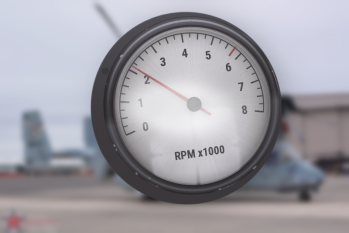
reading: {"value": 2125, "unit": "rpm"}
